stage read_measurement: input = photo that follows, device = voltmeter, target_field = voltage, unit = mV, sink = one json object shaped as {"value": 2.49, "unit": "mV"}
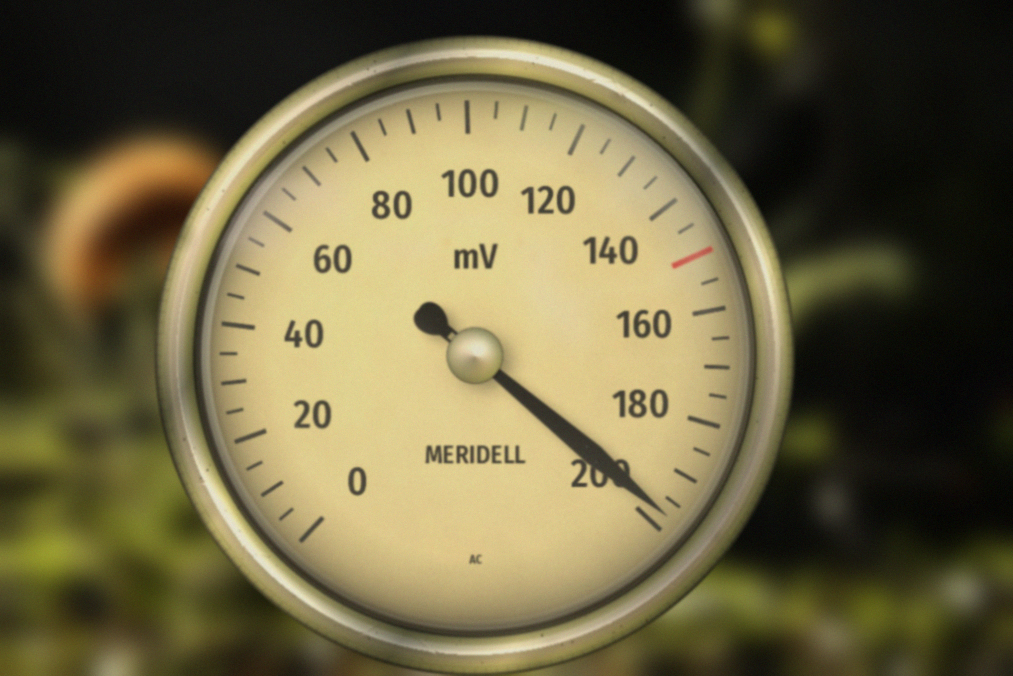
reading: {"value": 197.5, "unit": "mV"}
